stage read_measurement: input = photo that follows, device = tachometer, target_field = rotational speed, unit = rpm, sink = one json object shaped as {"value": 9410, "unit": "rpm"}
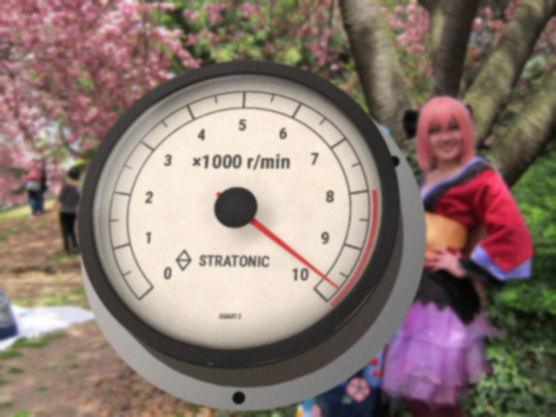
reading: {"value": 9750, "unit": "rpm"}
